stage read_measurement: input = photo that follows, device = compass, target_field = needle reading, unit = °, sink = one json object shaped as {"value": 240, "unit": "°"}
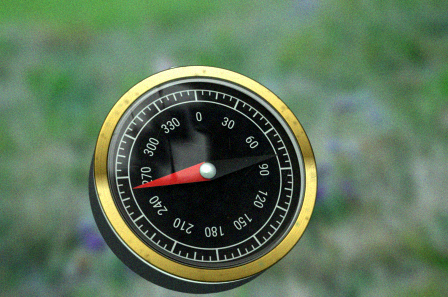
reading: {"value": 260, "unit": "°"}
